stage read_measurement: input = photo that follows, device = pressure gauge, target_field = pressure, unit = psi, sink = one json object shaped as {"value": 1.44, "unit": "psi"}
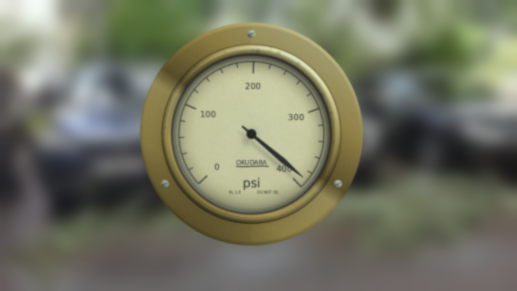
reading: {"value": 390, "unit": "psi"}
